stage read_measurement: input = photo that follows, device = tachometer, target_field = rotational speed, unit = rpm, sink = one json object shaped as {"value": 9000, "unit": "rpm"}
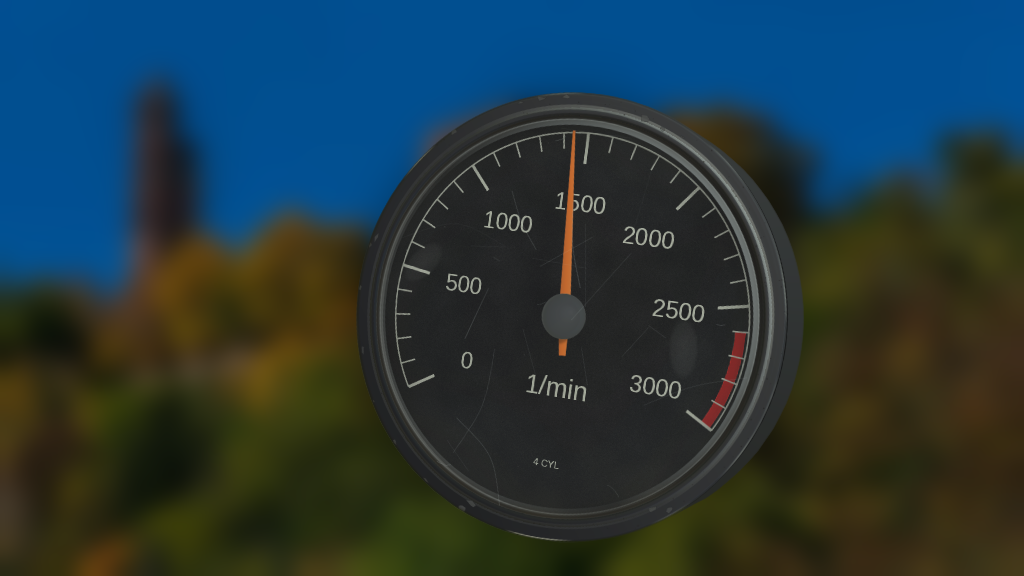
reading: {"value": 1450, "unit": "rpm"}
